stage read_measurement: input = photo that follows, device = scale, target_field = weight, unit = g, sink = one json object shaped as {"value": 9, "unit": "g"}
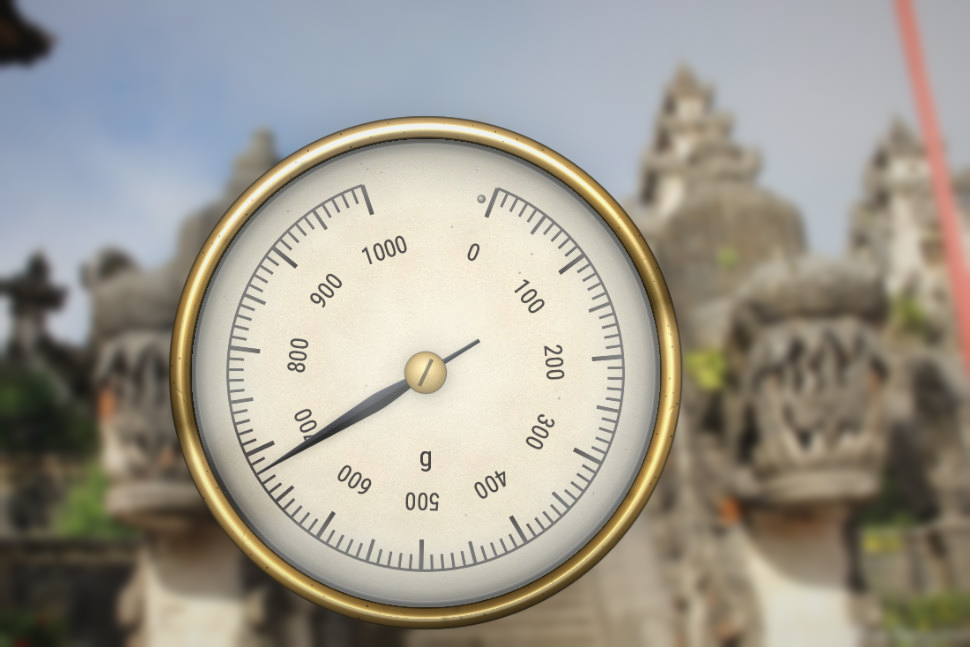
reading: {"value": 680, "unit": "g"}
